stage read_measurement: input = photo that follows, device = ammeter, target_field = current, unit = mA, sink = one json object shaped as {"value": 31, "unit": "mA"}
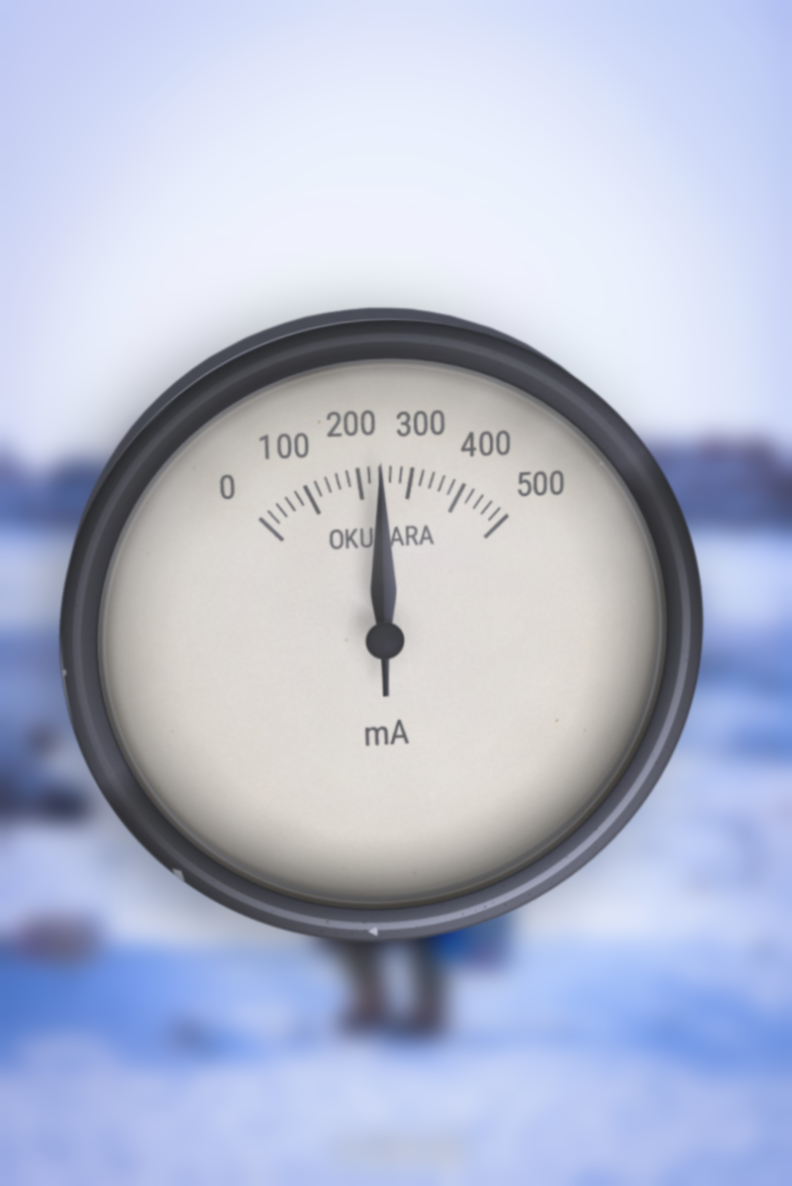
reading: {"value": 240, "unit": "mA"}
